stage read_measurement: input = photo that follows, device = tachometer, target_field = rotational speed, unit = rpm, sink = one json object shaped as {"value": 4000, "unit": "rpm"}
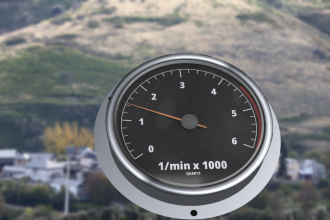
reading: {"value": 1400, "unit": "rpm"}
